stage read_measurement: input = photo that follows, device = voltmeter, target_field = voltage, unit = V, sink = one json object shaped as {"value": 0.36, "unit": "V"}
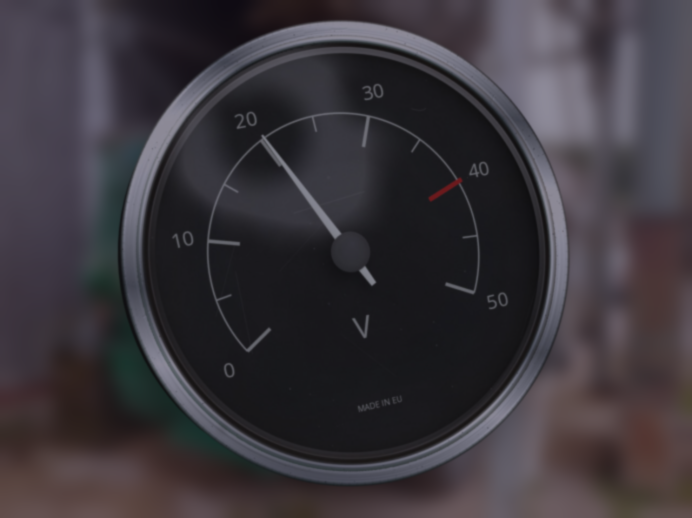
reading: {"value": 20, "unit": "V"}
